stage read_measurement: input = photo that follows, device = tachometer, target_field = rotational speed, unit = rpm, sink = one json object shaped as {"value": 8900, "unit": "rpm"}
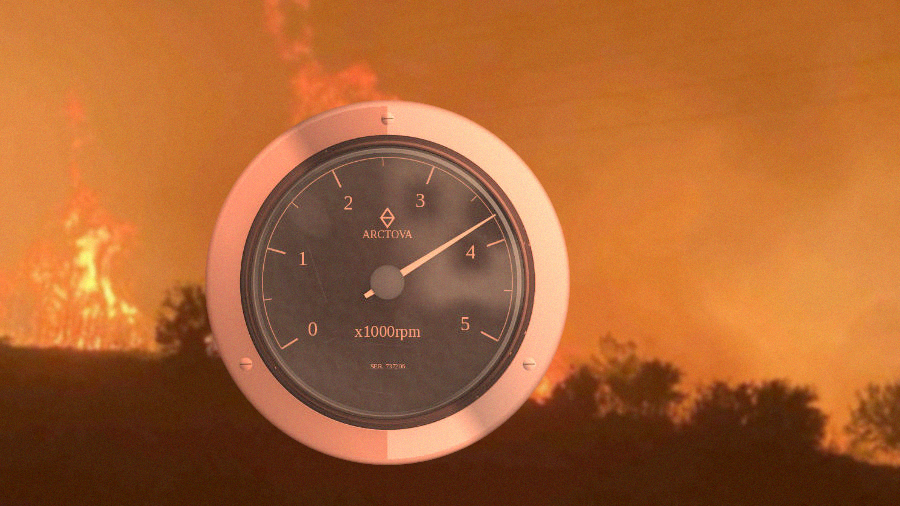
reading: {"value": 3750, "unit": "rpm"}
